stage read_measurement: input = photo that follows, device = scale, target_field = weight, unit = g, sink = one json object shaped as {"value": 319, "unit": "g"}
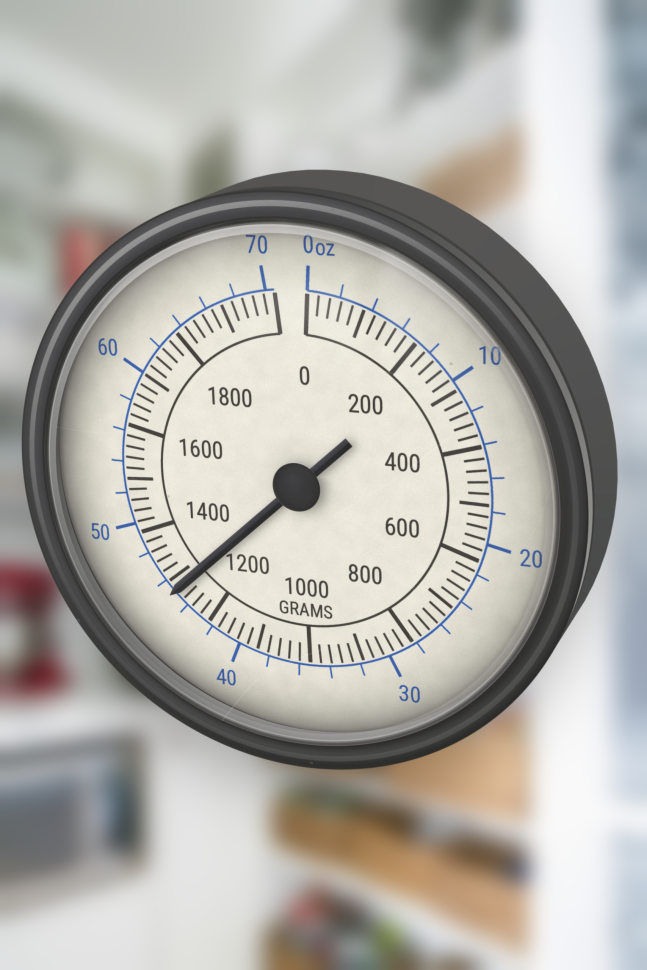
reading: {"value": 1280, "unit": "g"}
